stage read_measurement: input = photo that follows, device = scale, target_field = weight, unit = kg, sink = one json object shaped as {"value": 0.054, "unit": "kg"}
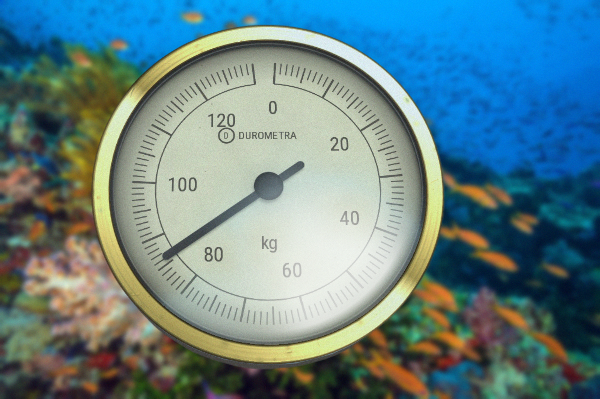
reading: {"value": 86, "unit": "kg"}
